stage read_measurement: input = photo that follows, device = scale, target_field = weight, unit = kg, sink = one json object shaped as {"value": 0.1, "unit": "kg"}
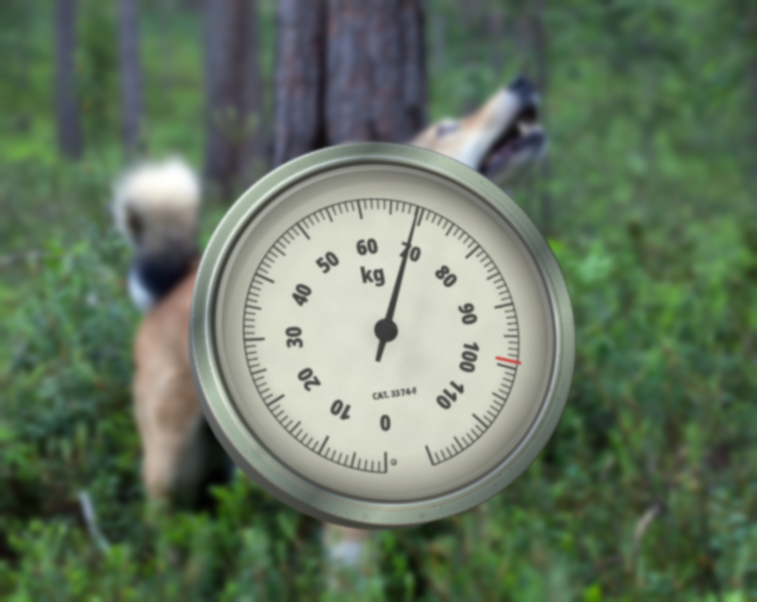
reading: {"value": 69, "unit": "kg"}
